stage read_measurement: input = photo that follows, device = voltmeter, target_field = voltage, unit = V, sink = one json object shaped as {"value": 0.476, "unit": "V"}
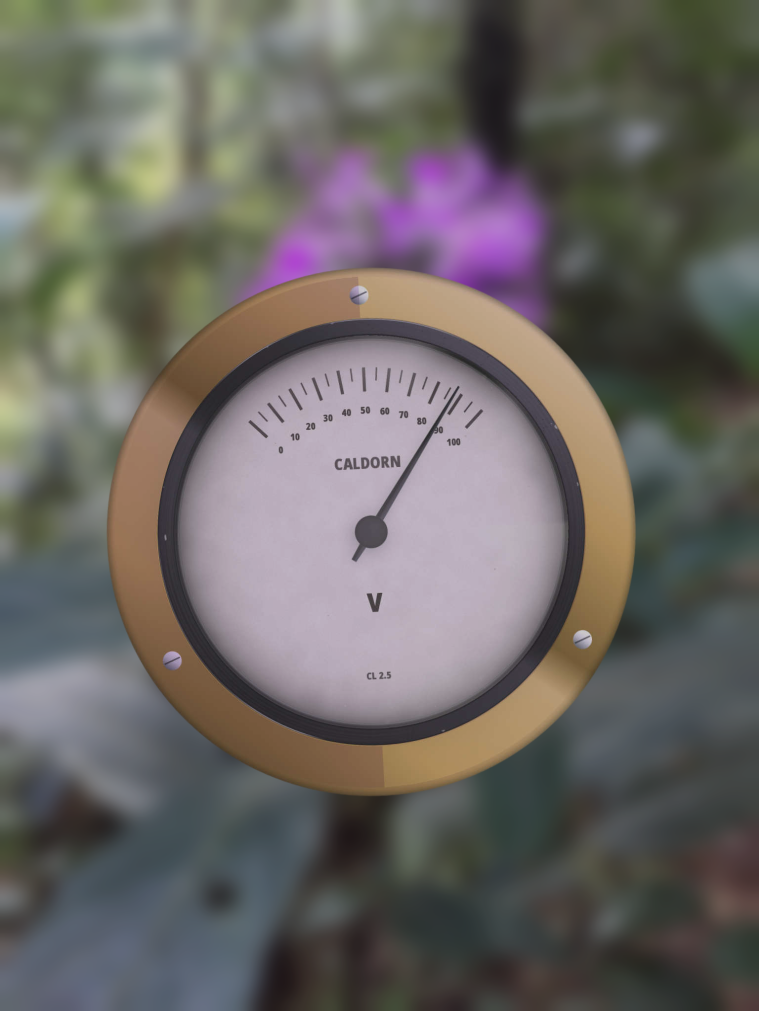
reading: {"value": 87.5, "unit": "V"}
